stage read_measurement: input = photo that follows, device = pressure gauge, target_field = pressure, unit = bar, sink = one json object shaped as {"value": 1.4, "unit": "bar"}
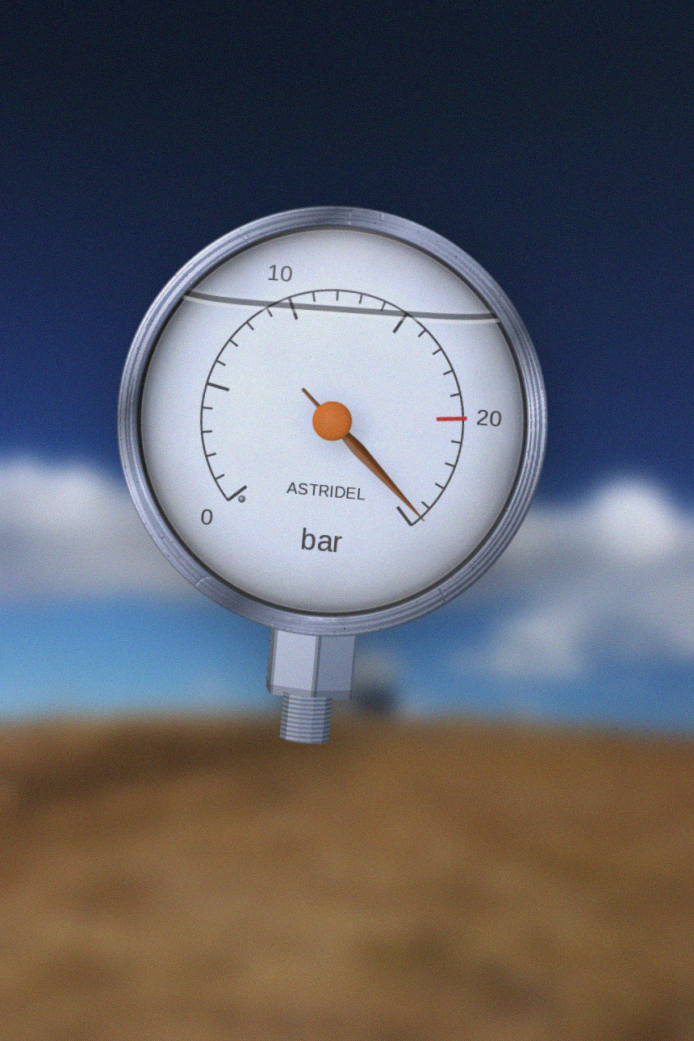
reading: {"value": 24.5, "unit": "bar"}
